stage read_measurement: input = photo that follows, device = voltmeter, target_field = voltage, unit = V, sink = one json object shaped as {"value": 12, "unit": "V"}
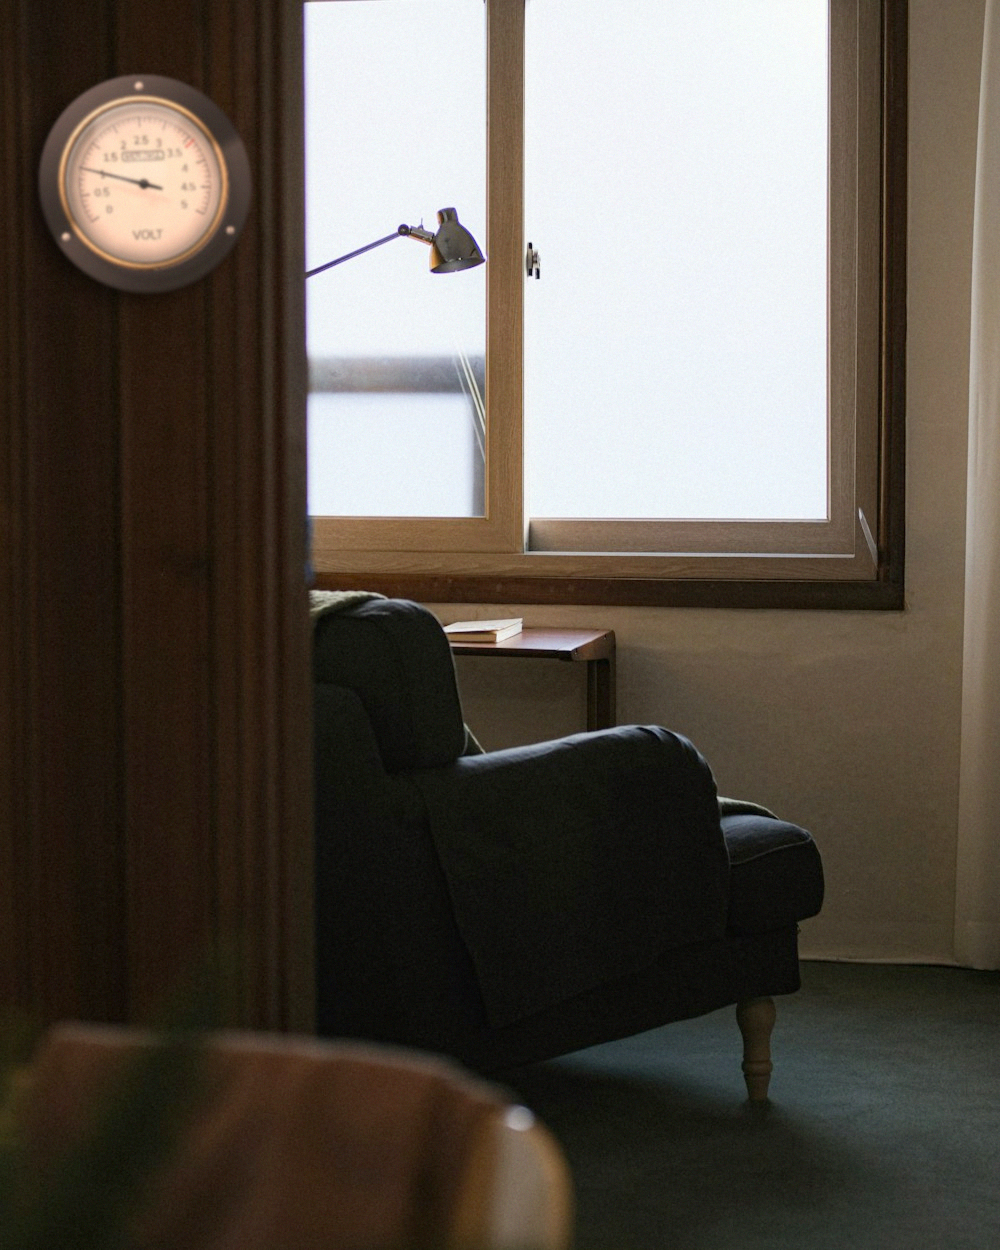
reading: {"value": 1, "unit": "V"}
